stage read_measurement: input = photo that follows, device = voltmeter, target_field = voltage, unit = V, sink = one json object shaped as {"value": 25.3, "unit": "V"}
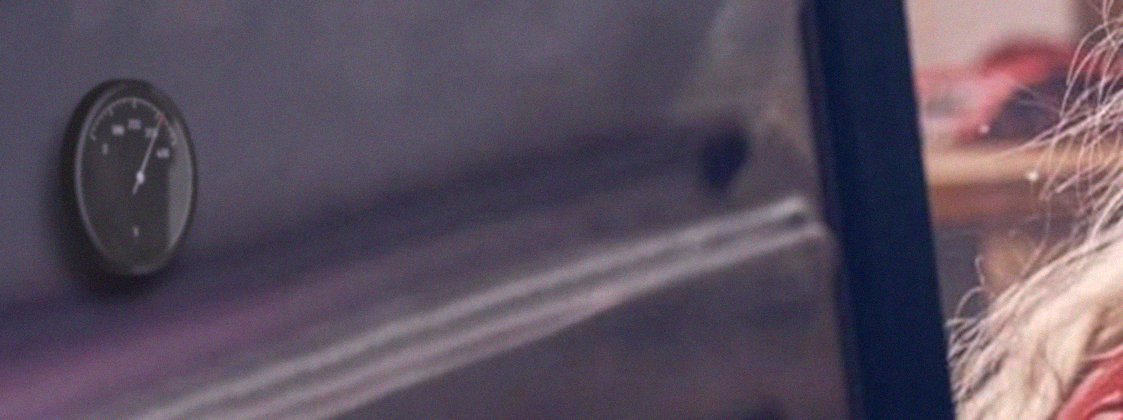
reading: {"value": 300, "unit": "V"}
